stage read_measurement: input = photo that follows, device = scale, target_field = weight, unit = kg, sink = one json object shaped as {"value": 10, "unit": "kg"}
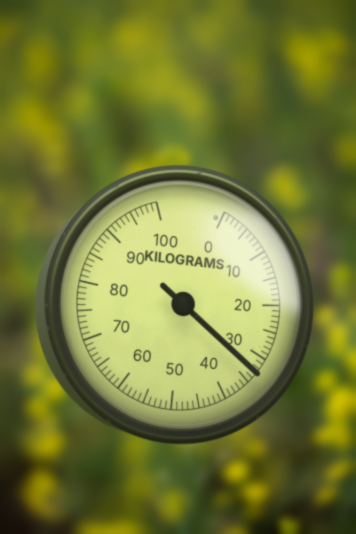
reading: {"value": 33, "unit": "kg"}
